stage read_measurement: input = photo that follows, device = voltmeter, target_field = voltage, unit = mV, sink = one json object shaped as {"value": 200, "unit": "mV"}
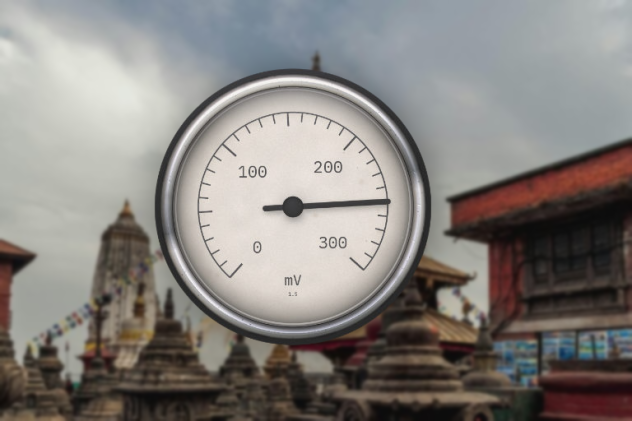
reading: {"value": 250, "unit": "mV"}
